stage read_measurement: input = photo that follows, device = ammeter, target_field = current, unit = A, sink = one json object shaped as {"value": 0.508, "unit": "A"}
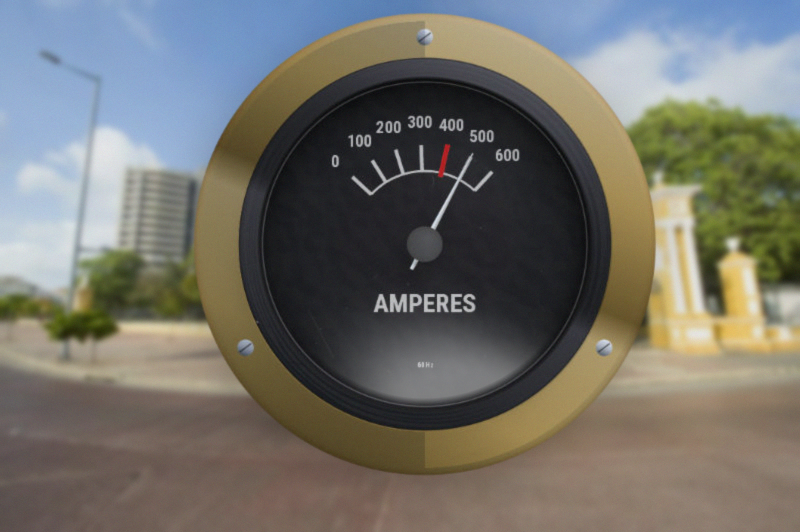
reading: {"value": 500, "unit": "A"}
